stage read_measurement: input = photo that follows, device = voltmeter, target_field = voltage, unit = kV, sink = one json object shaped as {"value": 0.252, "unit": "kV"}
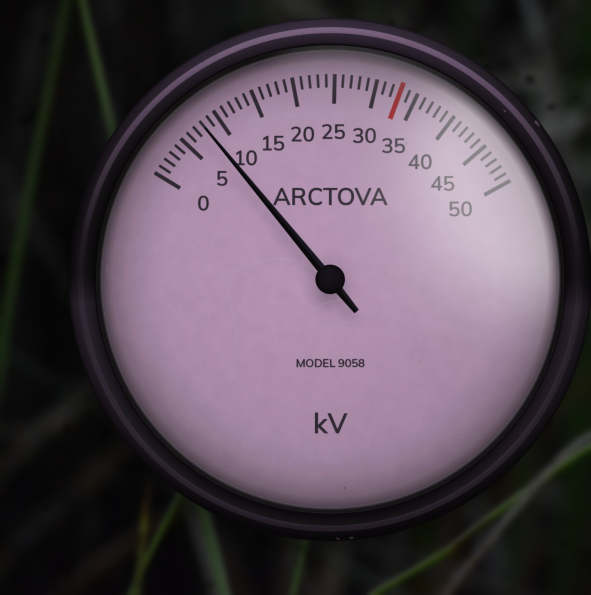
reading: {"value": 8, "unit": "kV"}
